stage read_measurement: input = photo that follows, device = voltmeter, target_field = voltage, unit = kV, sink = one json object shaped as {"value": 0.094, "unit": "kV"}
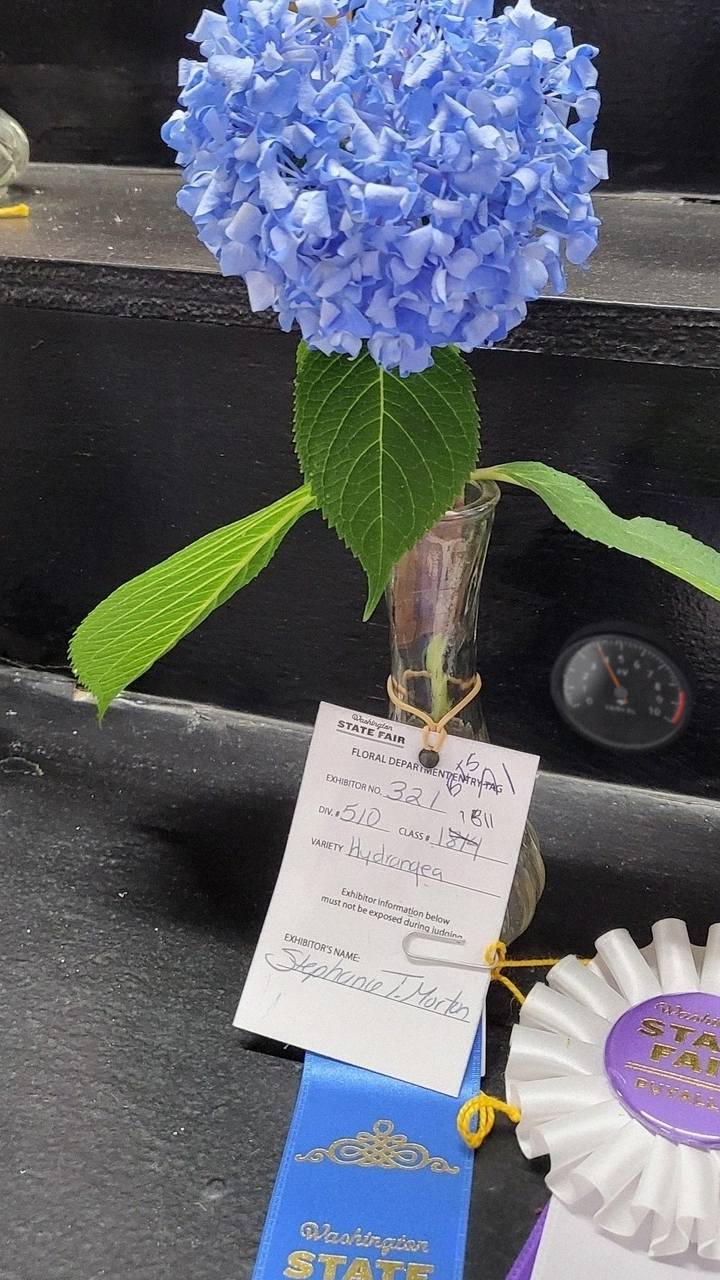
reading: {"value": 4, "unit": "kV"}
